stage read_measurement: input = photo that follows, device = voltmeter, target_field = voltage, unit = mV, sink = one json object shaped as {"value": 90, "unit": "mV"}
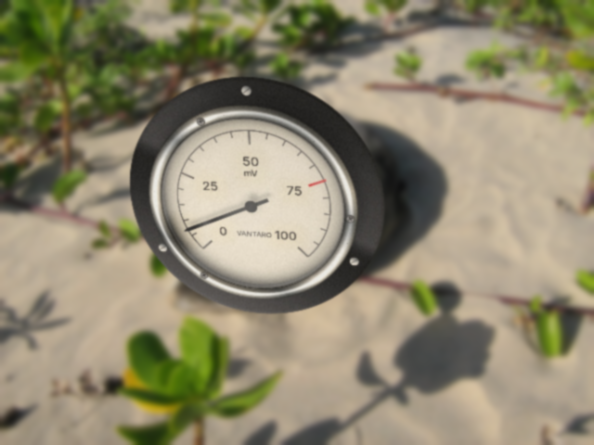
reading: {"value": 7.5, "unit": "mV"}
